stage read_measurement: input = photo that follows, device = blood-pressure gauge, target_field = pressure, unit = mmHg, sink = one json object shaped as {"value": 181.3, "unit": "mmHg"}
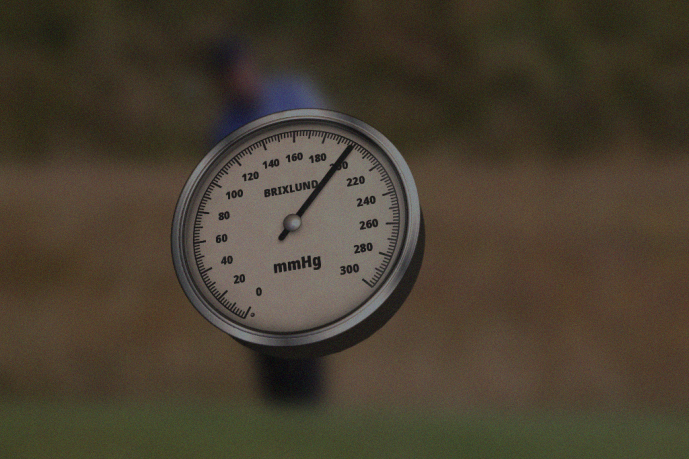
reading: {"value": 200, "unit": "mmHg"}
